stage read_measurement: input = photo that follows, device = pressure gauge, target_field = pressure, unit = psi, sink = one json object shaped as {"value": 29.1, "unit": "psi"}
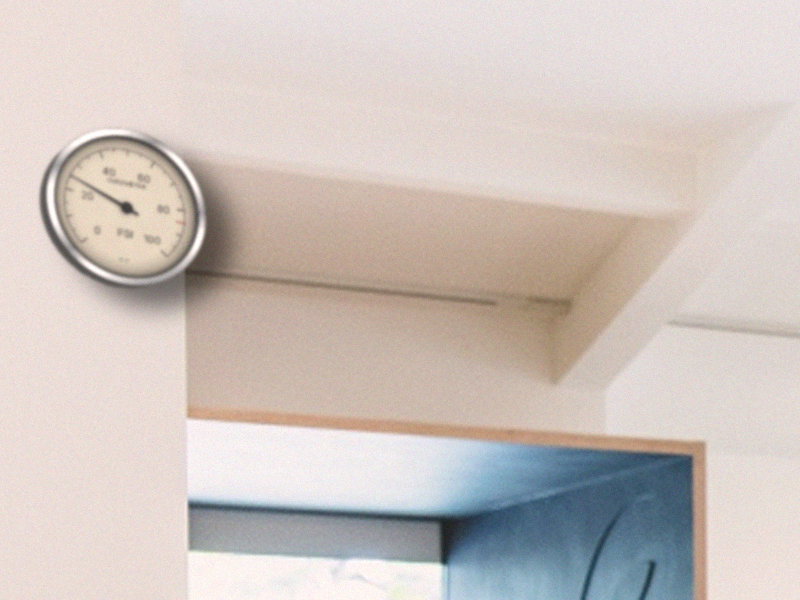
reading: {"value": 25, "unit": "psi"}
